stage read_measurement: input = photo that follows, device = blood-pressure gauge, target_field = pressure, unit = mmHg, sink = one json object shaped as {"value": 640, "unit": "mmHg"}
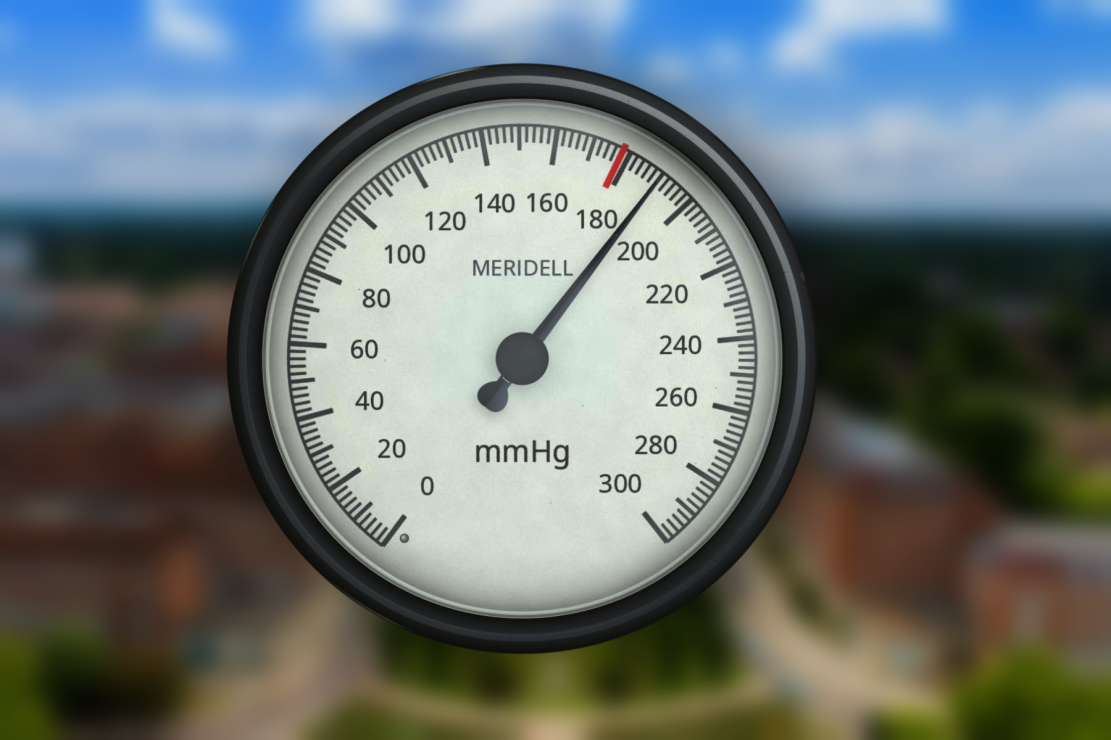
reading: {"value": 190, "unit": "mmHg"}
